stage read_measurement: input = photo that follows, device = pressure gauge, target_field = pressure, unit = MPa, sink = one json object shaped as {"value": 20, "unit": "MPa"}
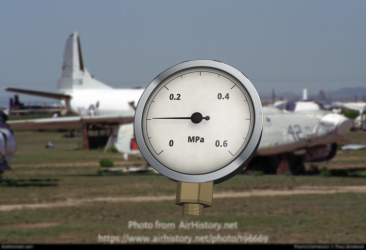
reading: {"value": 0.1, "unit": "MPa"}
